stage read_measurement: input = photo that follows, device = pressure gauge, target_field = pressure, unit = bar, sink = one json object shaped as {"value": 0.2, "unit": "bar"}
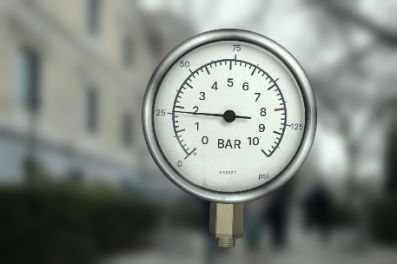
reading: {"value": 1.8, "unit": "bar"}
